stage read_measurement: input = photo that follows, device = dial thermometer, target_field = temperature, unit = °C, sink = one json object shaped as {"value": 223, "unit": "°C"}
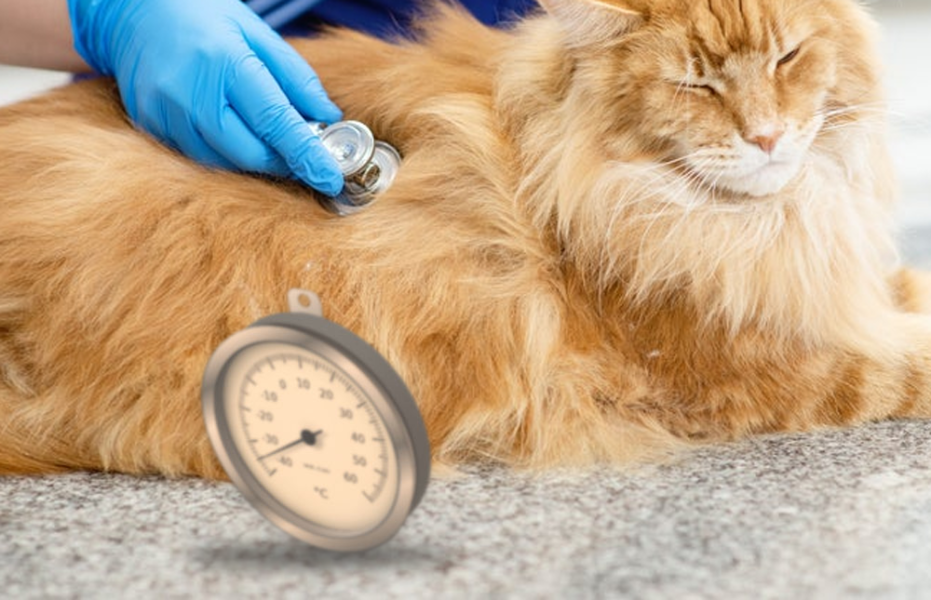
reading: {"value": -35, "unit": "°C"}
